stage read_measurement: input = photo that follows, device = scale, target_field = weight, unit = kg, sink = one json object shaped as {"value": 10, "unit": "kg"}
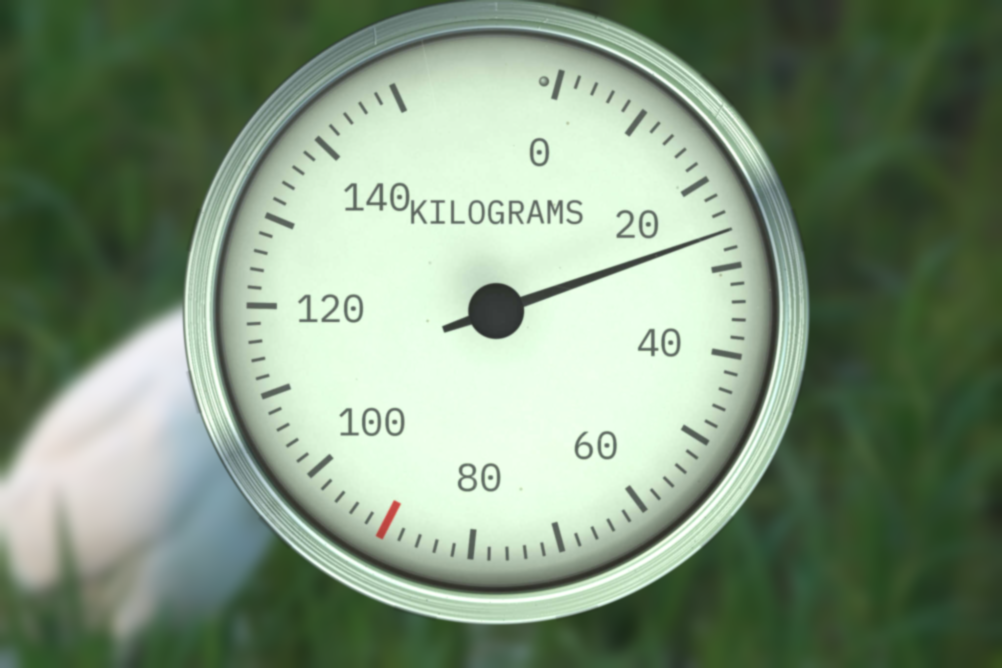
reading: {"value": 26, "unit": "kg"}
